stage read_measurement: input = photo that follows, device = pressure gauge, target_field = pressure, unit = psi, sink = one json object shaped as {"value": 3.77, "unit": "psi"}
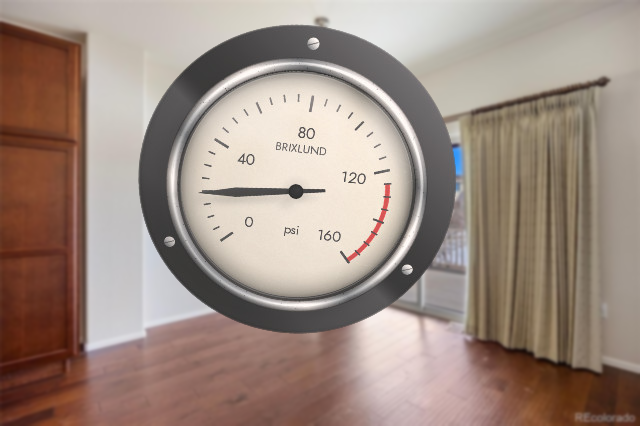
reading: {"value": 20, "unit": "psi"}
